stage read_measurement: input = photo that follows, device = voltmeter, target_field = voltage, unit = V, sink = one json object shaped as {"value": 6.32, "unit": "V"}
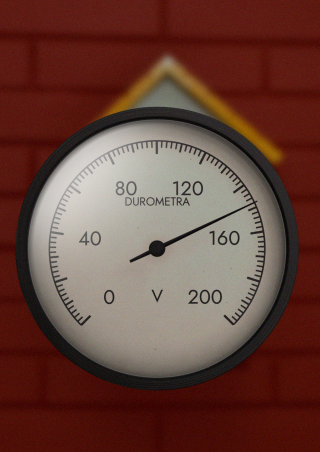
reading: {"value": 148, "unit": "V"}
